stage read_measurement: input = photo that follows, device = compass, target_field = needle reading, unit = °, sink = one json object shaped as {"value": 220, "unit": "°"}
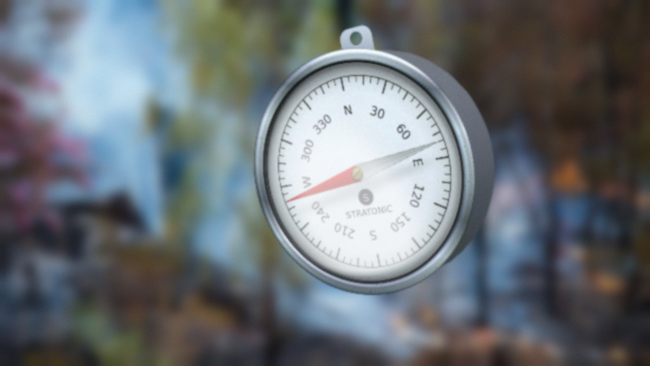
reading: {"value": 260, "unit": "°"}
